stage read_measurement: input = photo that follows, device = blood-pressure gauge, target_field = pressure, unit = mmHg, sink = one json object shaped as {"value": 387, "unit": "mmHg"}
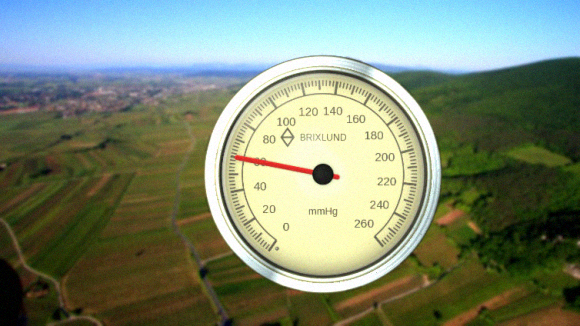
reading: {"value": 60, "unit": "mmHg"}
